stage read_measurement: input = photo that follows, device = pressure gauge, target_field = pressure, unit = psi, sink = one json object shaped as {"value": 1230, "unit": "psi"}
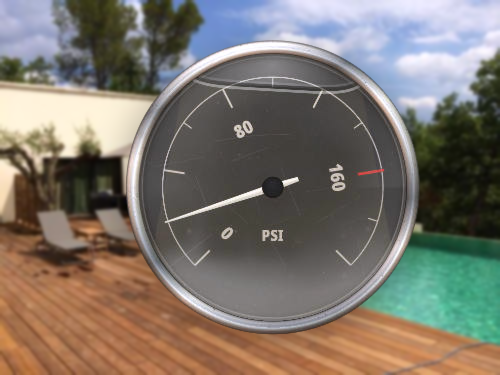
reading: {"value": 20, "unit": "psi"}
